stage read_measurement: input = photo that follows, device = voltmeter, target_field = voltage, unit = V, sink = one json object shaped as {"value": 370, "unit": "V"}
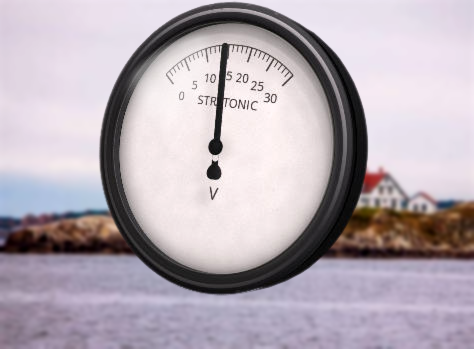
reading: {"value": 15, "unit": "V"}
